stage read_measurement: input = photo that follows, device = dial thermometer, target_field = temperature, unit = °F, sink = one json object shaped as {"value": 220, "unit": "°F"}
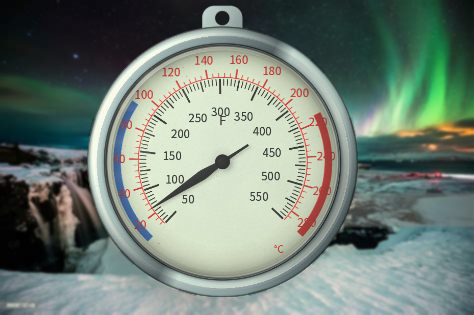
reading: {"value": 75, "unit": "°F"}
